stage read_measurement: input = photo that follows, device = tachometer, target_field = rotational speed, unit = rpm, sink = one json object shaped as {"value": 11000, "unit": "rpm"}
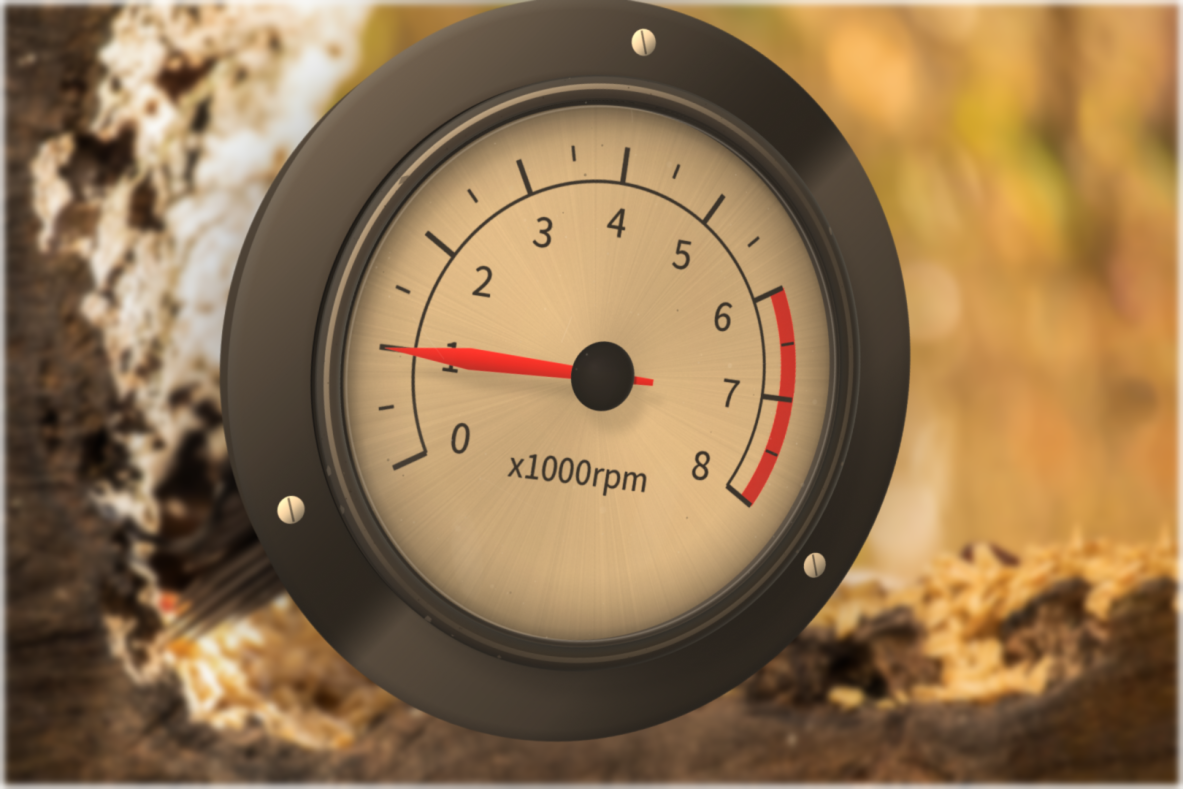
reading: {"value": 1000, "unit": "rpm"}
